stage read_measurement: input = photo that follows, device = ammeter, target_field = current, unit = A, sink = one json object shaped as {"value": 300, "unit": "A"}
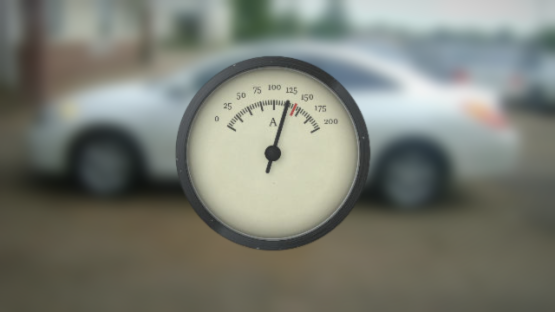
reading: {"value": 125, "unit": "A"}
